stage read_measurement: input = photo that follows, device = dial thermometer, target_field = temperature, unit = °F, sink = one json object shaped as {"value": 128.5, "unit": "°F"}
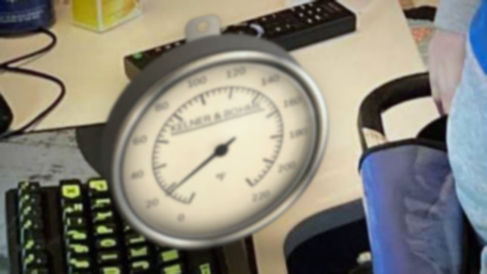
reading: {"value": 20, "unit": "°F"}
